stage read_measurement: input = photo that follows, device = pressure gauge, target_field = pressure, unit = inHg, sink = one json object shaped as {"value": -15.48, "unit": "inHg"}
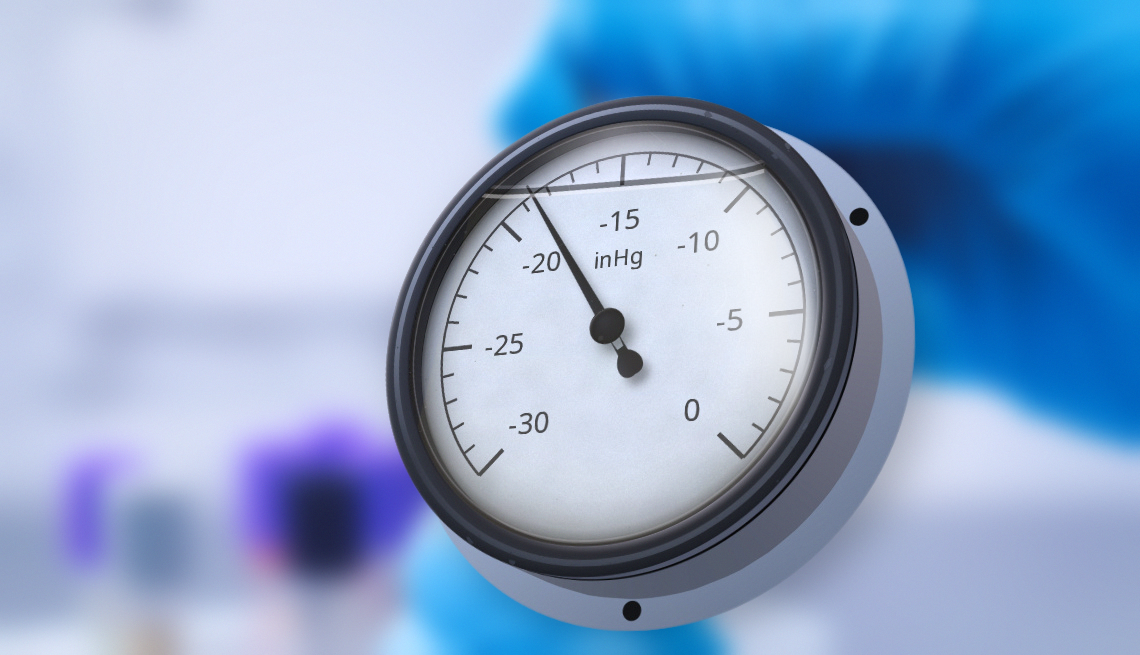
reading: {"value": -18.5, "unit": "inHg"}
